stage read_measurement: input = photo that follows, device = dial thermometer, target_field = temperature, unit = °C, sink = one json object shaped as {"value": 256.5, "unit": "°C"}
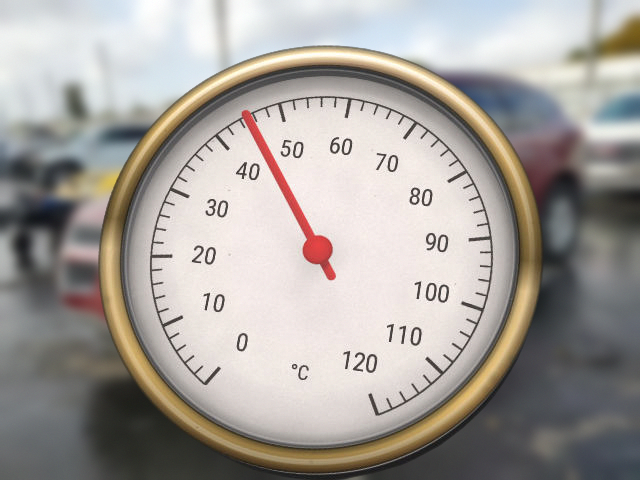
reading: {"value": 45, "unit": "°C"}
